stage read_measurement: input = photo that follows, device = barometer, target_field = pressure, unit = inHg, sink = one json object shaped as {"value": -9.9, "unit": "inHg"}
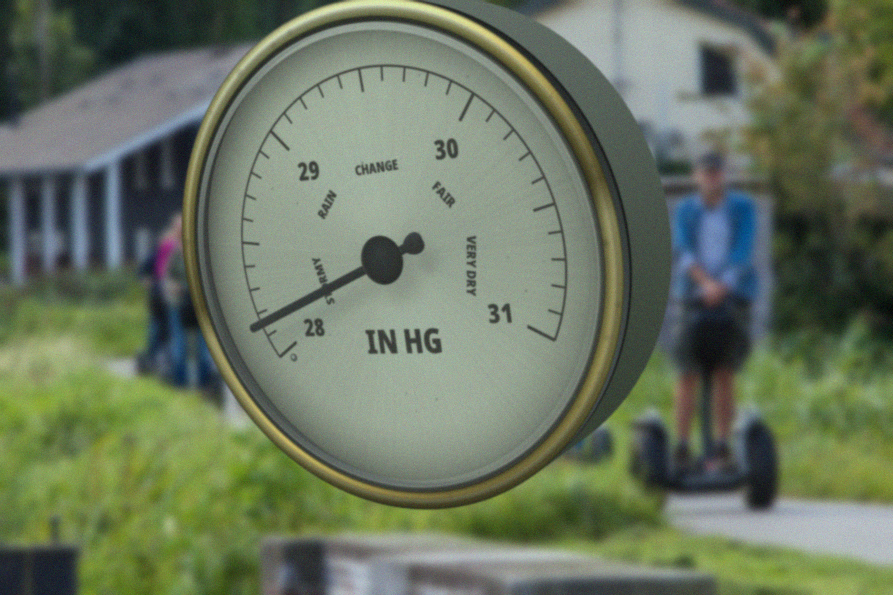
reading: {"value": 28.15, "unit": "inHg"}
